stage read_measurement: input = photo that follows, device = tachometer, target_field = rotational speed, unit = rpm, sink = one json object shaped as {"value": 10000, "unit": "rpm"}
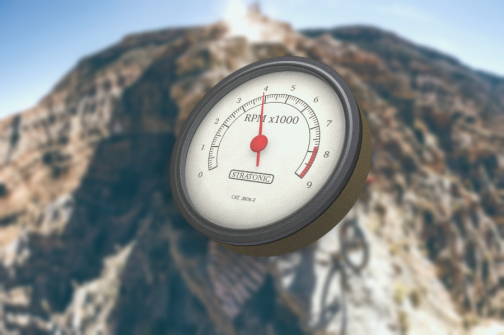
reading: {"value": 4000, "unit": "rpm"}
